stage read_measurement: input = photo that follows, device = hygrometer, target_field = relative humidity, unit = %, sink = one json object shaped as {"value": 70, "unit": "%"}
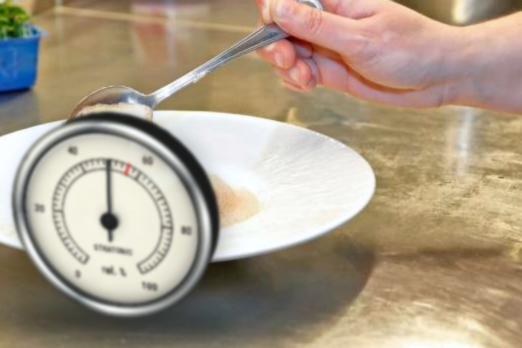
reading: {"value": 50, "unit": "%"}
